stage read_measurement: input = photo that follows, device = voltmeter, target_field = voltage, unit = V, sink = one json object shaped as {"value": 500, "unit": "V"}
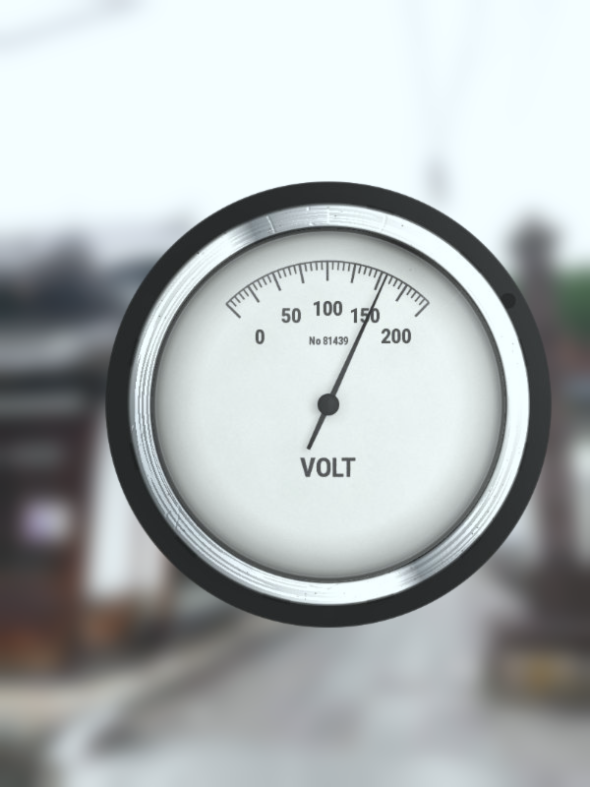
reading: {"value": 155, "unit": "V"}
